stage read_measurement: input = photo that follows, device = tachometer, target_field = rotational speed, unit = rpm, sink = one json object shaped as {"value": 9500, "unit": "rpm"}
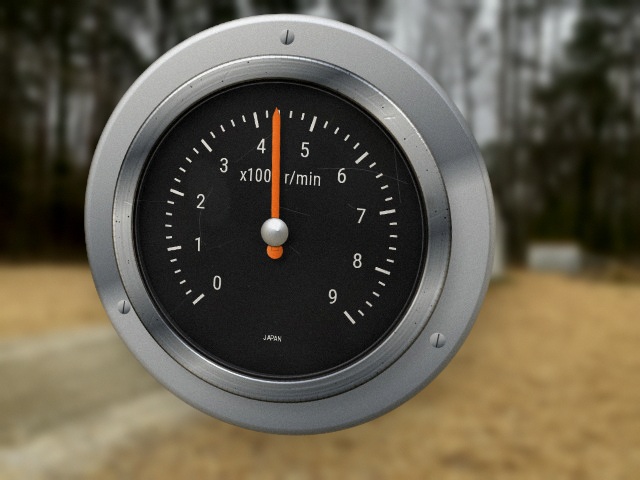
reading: {"value": 4400, "unit": "rpm"}
